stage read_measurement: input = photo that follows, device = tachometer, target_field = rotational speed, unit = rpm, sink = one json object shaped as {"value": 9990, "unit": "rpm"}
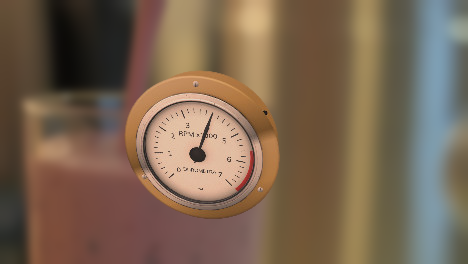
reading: {"value": 4000, "unit": "rpm"}
